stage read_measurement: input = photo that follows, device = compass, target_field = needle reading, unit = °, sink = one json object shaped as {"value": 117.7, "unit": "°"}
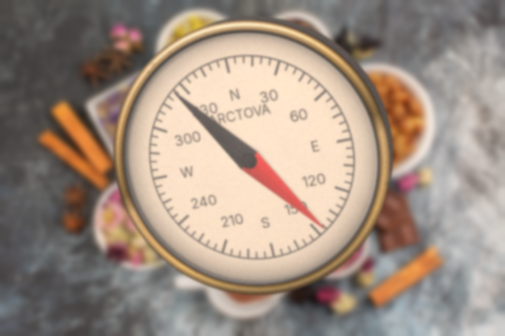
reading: {"value": 145, "unit": "°"}
